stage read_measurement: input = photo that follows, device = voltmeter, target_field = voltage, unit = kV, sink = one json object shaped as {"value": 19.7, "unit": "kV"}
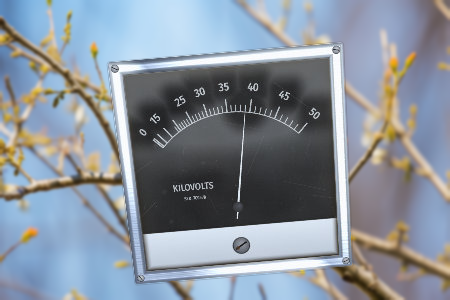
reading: {"value": 39, "unit": "kV"}
